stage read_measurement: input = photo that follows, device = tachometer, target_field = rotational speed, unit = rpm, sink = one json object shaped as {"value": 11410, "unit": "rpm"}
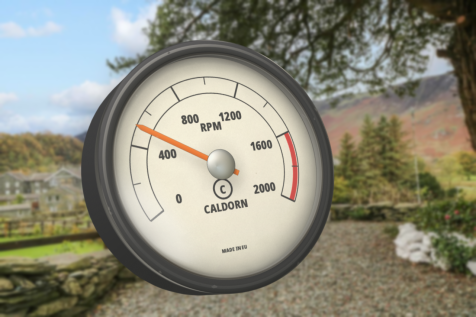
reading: {"value": 500, "unit": "rpm"}
